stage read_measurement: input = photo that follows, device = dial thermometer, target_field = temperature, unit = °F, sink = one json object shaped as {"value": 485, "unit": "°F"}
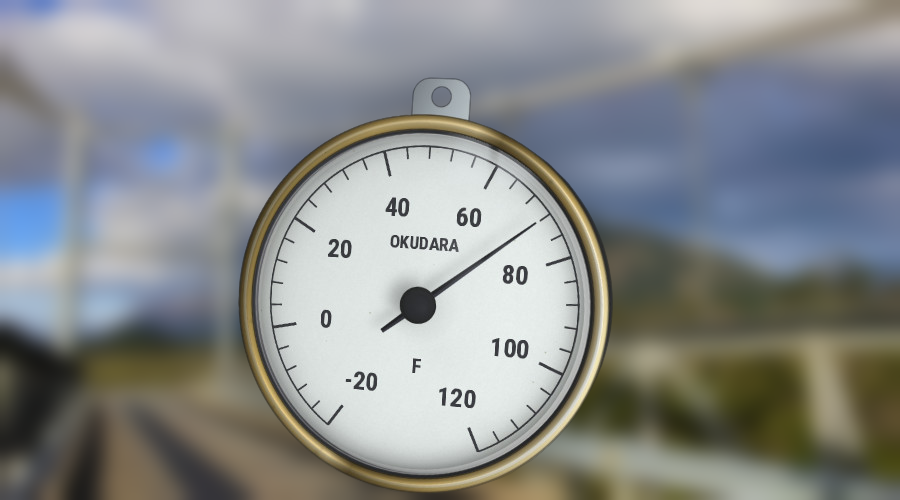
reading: {"value": 72, "unit": "°F"}
